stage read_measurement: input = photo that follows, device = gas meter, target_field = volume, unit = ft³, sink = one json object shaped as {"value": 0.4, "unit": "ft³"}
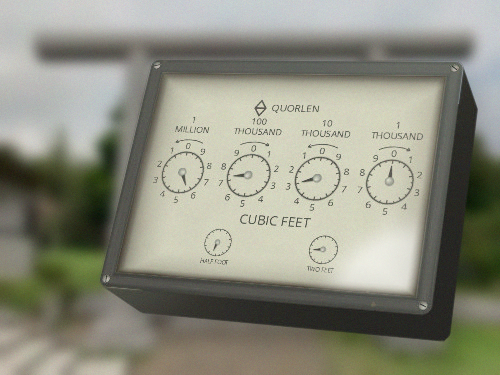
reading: {"value": 573000, "unit": "ft³"}
